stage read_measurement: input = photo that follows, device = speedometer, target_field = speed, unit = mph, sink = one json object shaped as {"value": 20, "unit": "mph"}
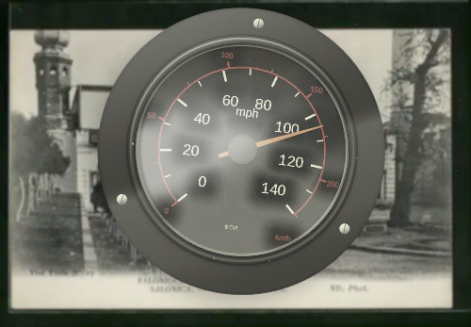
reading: {"value": 105, "unit": "mph"}
